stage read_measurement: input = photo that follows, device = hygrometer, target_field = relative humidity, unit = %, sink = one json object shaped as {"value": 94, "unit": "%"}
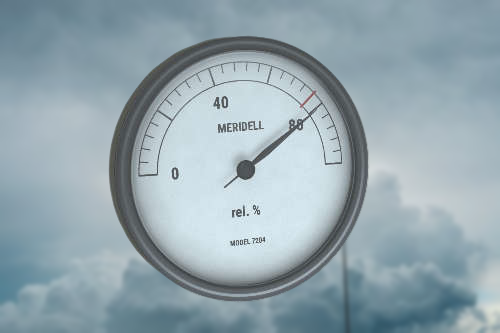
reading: {"value": 80, "unit": "%"}
